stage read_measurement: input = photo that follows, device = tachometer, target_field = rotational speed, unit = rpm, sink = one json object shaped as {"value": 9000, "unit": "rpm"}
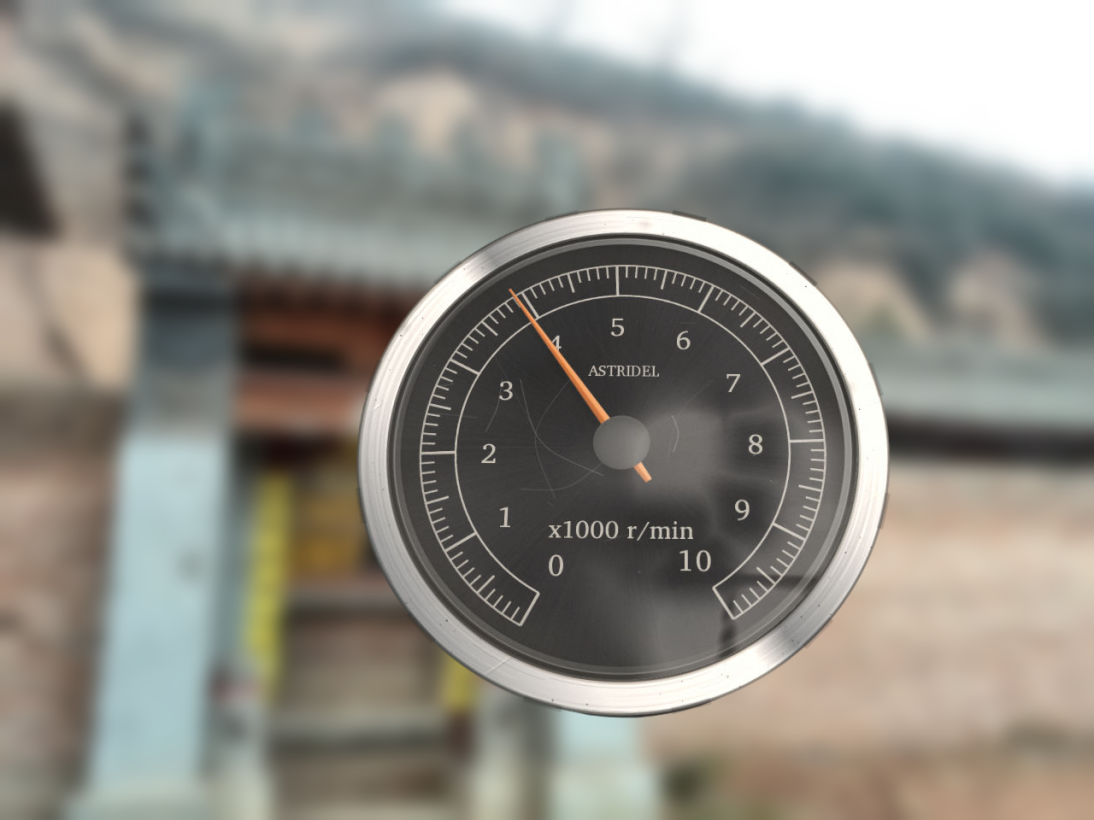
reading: {"value": 3900, "unit": "rpm"}
